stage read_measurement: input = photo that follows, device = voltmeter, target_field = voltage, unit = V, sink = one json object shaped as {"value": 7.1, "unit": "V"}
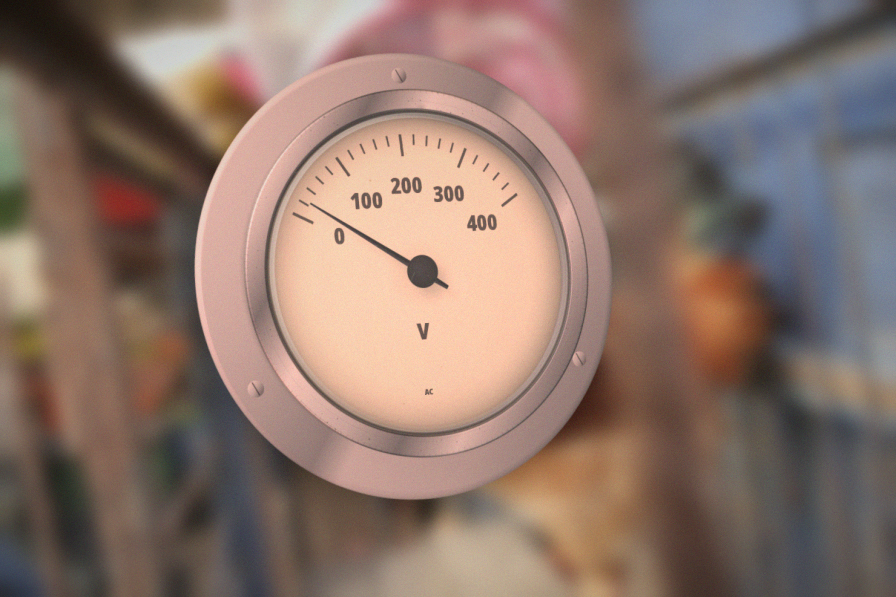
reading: {"value": 20, "unit": "V"}
